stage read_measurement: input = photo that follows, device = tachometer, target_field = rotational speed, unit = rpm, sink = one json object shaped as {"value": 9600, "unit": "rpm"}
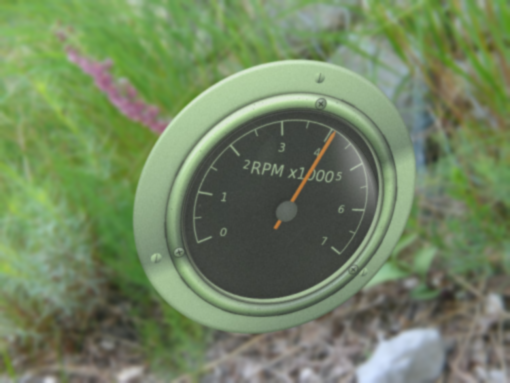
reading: {"value": 4000, "unit": "rpm"}
